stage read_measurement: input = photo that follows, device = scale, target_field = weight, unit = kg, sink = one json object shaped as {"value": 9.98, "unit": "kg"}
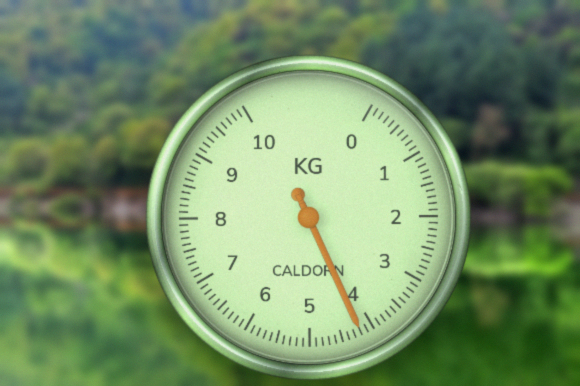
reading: {"value": 4.2, "unit": "kg"}
